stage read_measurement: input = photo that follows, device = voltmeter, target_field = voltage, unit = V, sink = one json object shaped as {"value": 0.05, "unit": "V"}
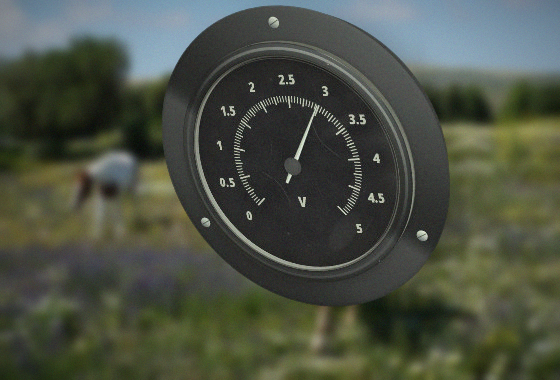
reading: {"value": 3, "unit": "V"}
